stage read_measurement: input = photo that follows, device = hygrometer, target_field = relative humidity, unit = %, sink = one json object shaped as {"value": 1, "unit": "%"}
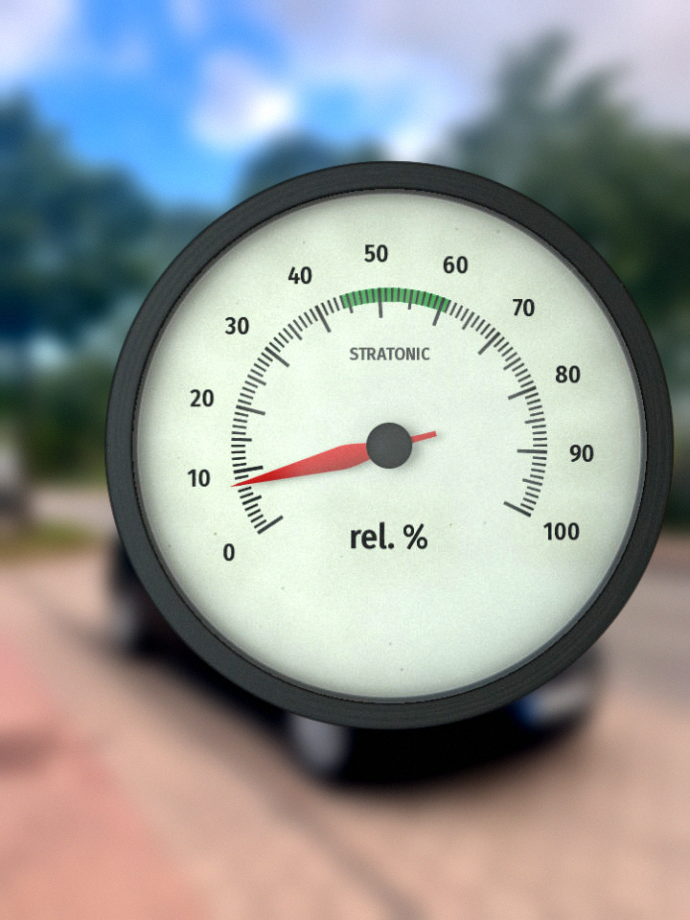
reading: {"value": 8, "unit": "%"}
